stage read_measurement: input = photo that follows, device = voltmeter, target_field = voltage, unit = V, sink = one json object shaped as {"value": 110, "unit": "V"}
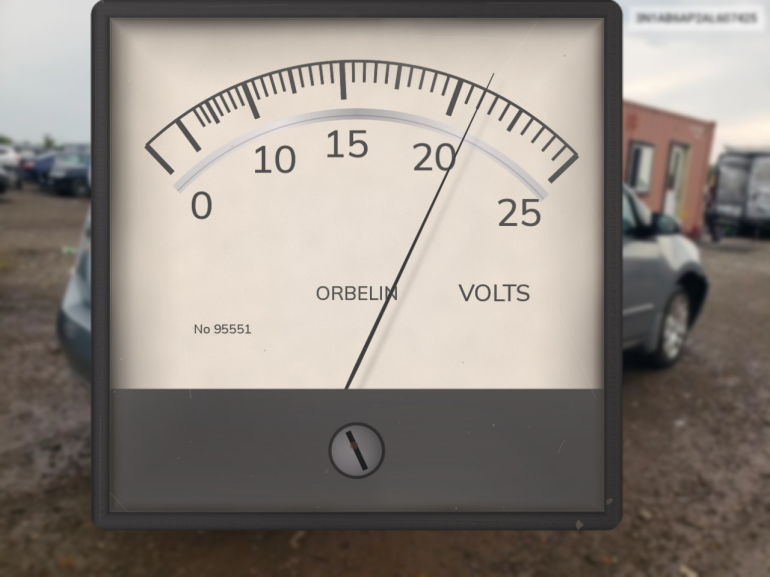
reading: {"value": 21, "unit": "V"}
